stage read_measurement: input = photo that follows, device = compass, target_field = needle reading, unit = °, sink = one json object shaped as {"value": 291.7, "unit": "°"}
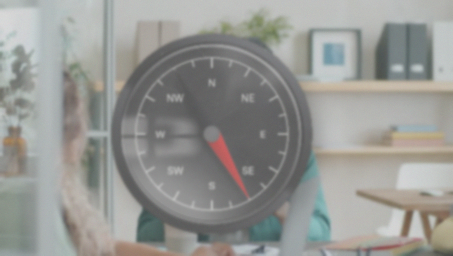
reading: {"value": 150, "unit": "°"}
